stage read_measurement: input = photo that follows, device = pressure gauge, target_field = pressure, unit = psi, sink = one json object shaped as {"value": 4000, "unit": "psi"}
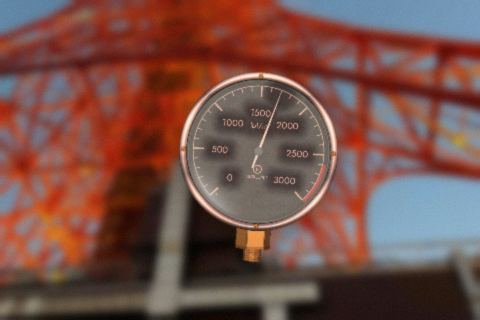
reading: {"value": 1700, "unit": "psi"}
